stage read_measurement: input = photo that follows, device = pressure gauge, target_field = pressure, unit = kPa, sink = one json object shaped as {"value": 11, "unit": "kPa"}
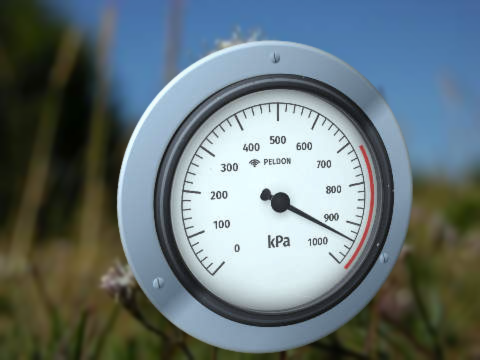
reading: {"value": 940, "unit": "kPa"}
